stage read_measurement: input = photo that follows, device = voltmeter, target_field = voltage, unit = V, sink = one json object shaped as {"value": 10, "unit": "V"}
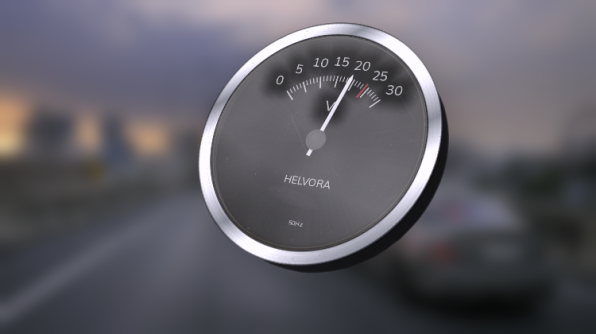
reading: {"value": 20, "unit": "V"}
